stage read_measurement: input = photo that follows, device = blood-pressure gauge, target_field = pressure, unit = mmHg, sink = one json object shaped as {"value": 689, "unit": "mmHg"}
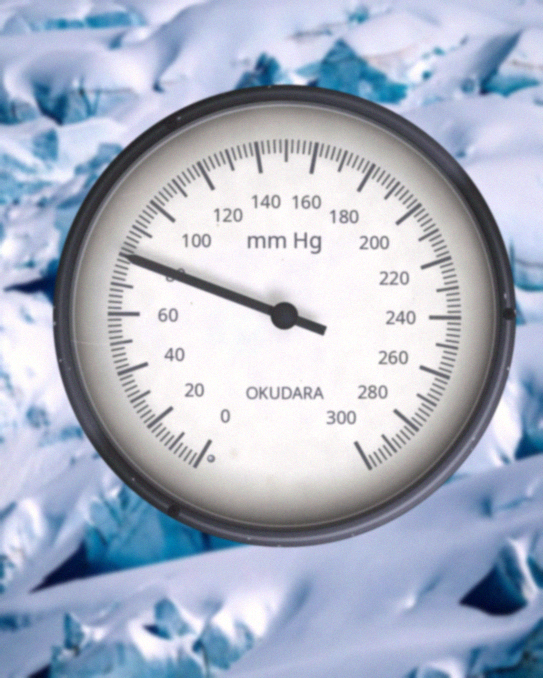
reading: {"value": 80, "unit": "mmHg"}
